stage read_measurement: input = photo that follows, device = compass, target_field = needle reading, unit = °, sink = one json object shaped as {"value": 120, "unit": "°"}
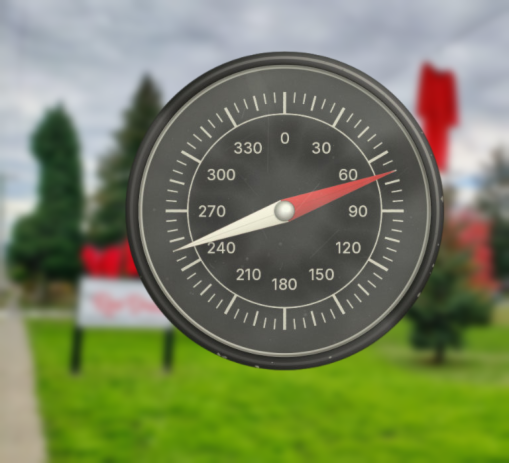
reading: {"value": 70, "unit": "°"}
